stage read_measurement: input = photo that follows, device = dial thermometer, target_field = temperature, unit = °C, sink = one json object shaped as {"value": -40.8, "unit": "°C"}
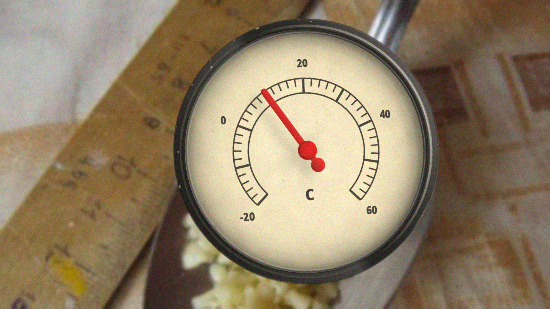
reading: {"value": 10, "unit": "°C"}
